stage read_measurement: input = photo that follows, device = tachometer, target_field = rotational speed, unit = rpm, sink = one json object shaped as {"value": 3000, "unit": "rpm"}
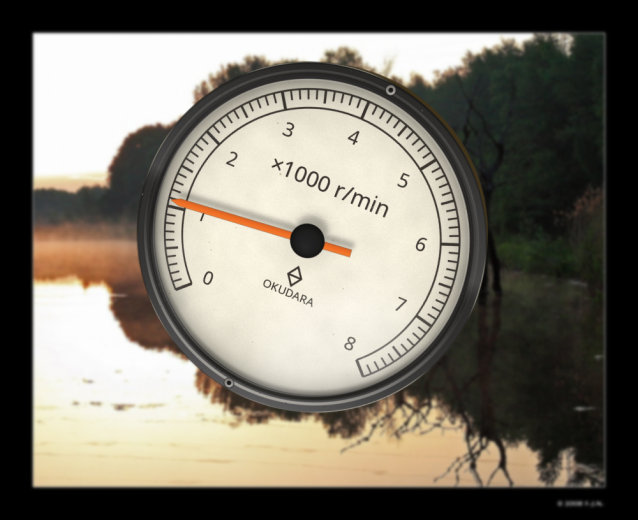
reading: {"value": 1100, "unit": "rpm"}
